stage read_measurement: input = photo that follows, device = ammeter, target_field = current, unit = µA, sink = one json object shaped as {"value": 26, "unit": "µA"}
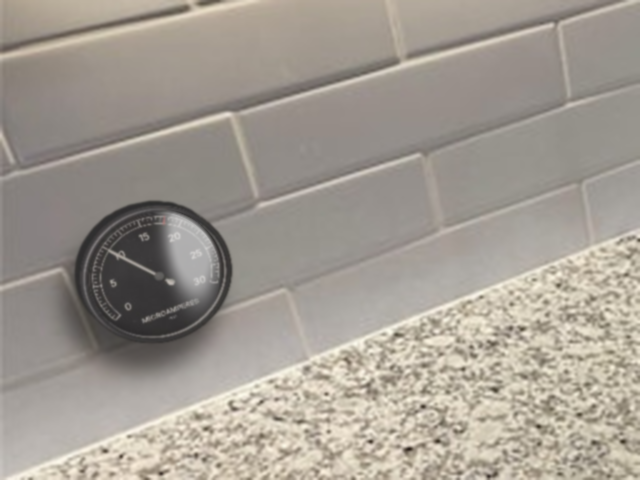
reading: {"value": 10, "unit": "µA"}
